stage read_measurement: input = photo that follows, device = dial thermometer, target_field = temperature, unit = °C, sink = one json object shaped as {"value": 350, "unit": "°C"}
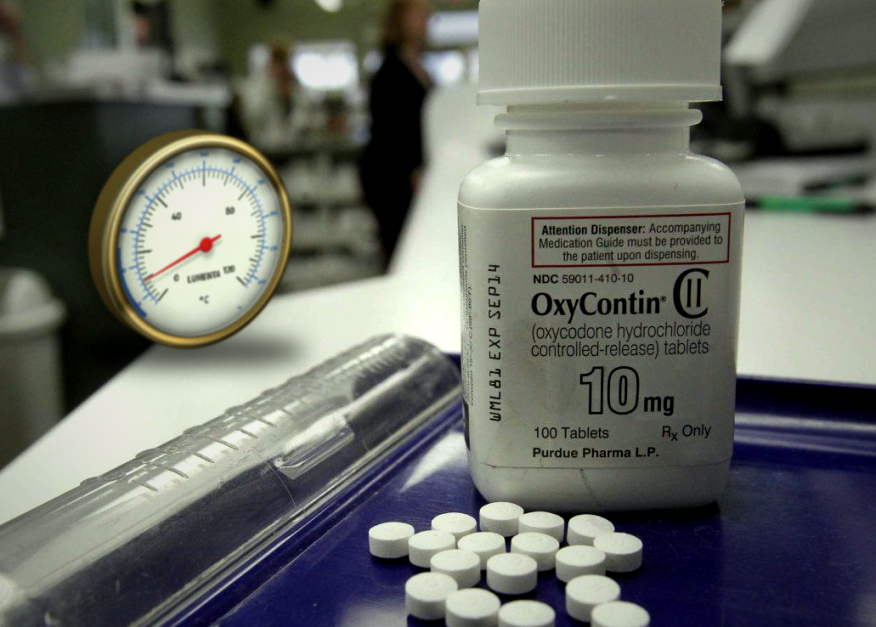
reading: {"value": 10, "unit": "°C"}
